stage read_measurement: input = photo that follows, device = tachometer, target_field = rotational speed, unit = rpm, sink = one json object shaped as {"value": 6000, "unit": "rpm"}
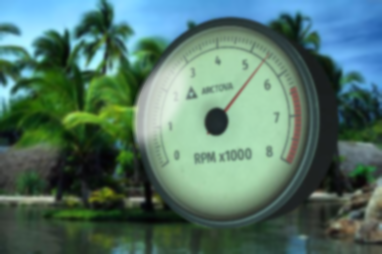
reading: {"value": 5500, "unit": "rpm"}
